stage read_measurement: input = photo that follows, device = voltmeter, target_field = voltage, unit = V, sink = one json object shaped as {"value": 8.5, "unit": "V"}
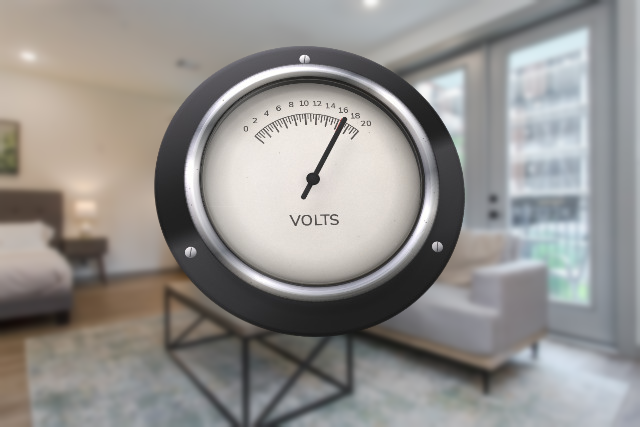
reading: {"value": 17, "unit": "V"}
